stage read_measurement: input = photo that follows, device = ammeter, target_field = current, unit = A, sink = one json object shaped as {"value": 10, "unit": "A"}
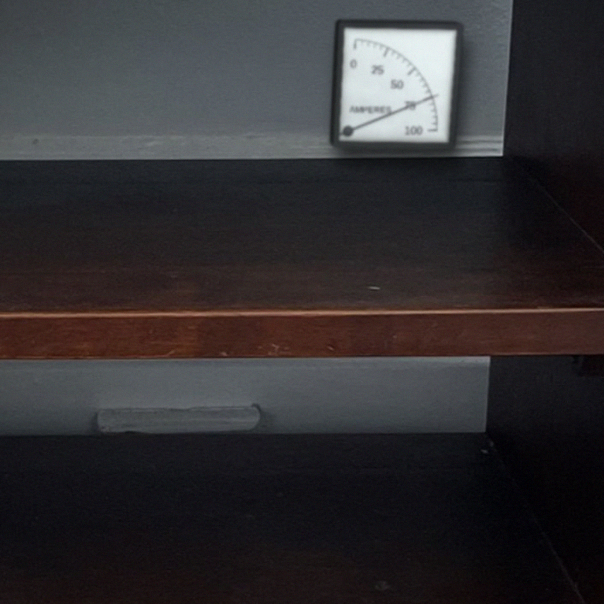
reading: {"value": 75, "unit": "A"}
